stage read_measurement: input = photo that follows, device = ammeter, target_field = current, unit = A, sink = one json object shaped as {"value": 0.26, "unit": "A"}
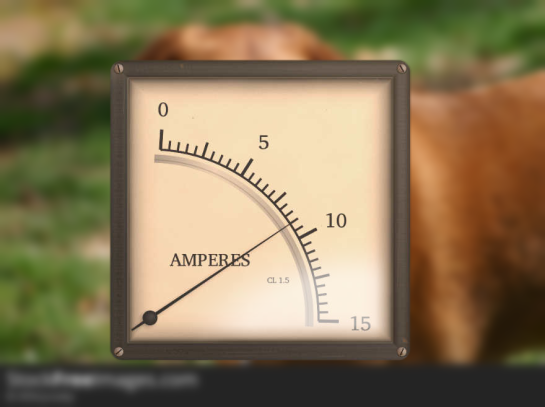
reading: {"value": 9, "unit": "A"}
